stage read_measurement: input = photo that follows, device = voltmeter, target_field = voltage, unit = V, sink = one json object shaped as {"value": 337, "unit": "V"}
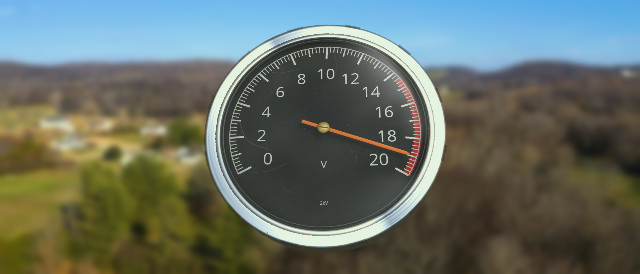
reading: {"value": 19, "unit": "V"}
